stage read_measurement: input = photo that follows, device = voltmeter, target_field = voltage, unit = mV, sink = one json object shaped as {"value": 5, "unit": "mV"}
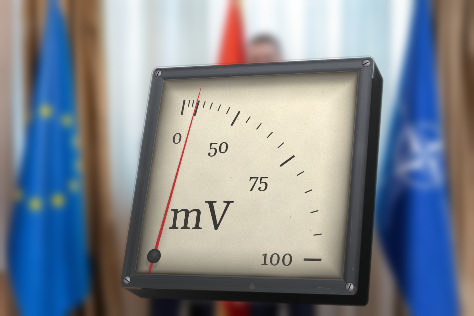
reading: {"value": 25, "unit": "mV"}
